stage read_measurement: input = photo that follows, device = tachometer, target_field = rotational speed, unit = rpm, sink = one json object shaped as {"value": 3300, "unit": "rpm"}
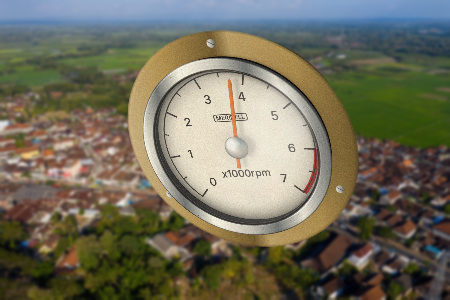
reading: {"value": 3750, "unit": "rpm"}
